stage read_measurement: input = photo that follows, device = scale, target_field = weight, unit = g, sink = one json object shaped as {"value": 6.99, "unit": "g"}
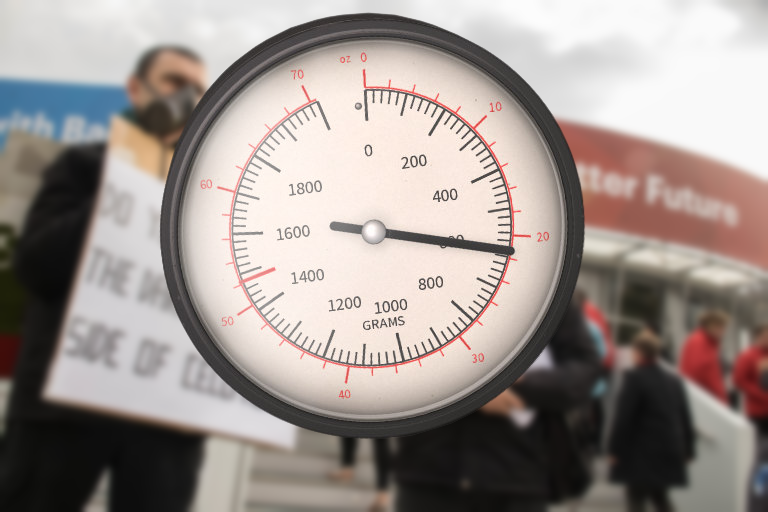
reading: {"value": 600, "unit": "g"}
